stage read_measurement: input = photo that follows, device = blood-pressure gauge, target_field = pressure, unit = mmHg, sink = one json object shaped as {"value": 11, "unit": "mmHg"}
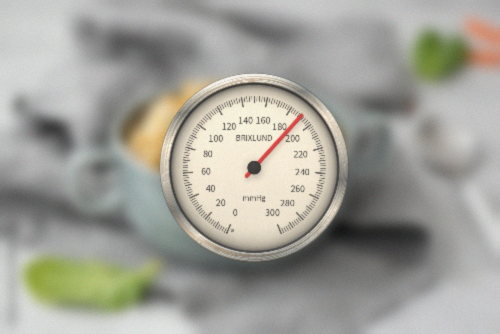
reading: {"value": 190, "unit": "mmHg"}
